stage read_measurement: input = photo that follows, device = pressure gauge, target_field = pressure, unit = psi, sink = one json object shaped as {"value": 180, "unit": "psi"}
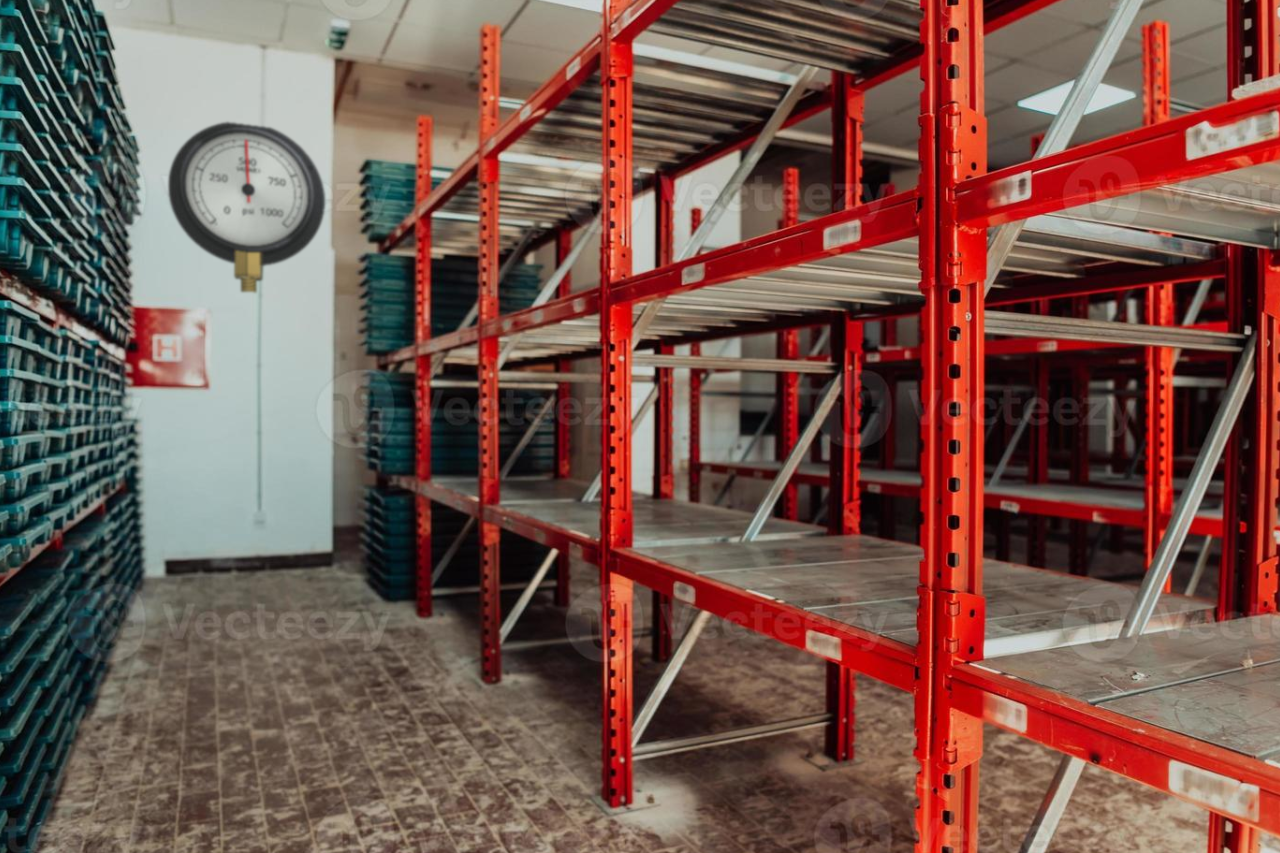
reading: {"value": 500, "unit": "psi"}
